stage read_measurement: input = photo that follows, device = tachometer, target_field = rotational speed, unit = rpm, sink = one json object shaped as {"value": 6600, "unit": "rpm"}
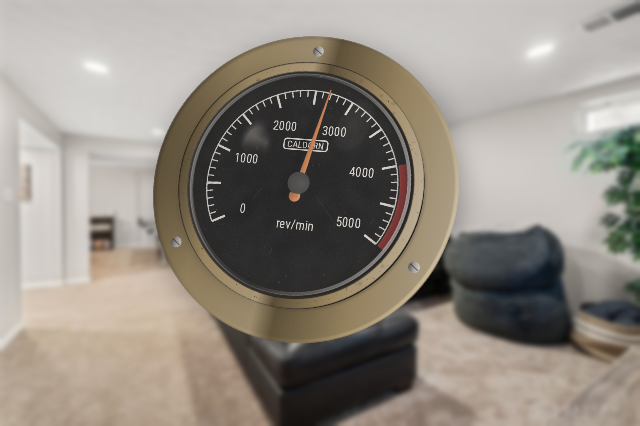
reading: {"value": 2700, "unit": "rpm"}
